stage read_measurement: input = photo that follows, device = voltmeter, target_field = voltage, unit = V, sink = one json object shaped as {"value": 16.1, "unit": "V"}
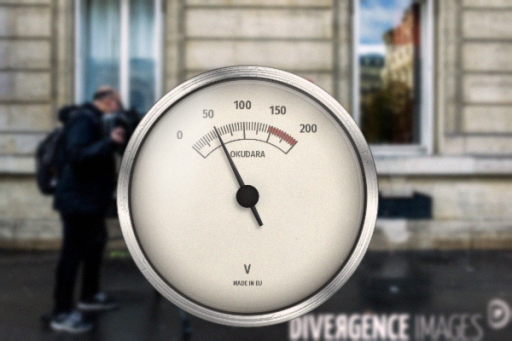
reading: {"value": 50, "unit": "V"}
